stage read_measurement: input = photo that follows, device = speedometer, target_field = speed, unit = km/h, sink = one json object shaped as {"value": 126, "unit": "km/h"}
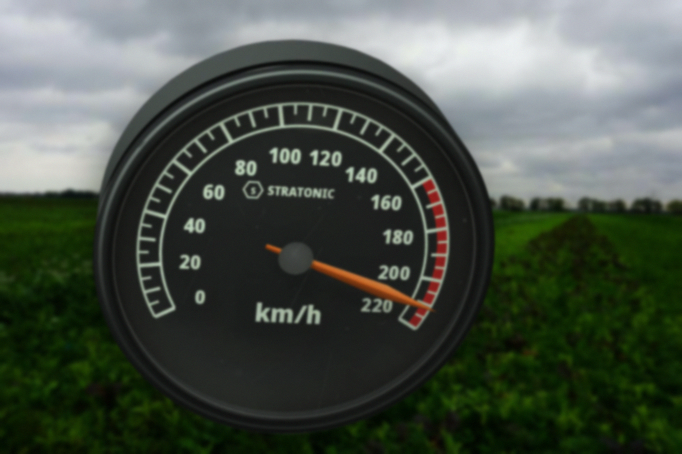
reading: {"value": 210, "unit": "km/h"}
